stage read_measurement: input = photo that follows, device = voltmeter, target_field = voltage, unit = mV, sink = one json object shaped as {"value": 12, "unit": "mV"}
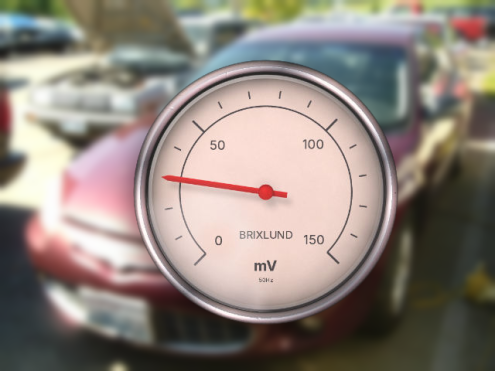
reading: {"value": 30, "unit": "mV"}
